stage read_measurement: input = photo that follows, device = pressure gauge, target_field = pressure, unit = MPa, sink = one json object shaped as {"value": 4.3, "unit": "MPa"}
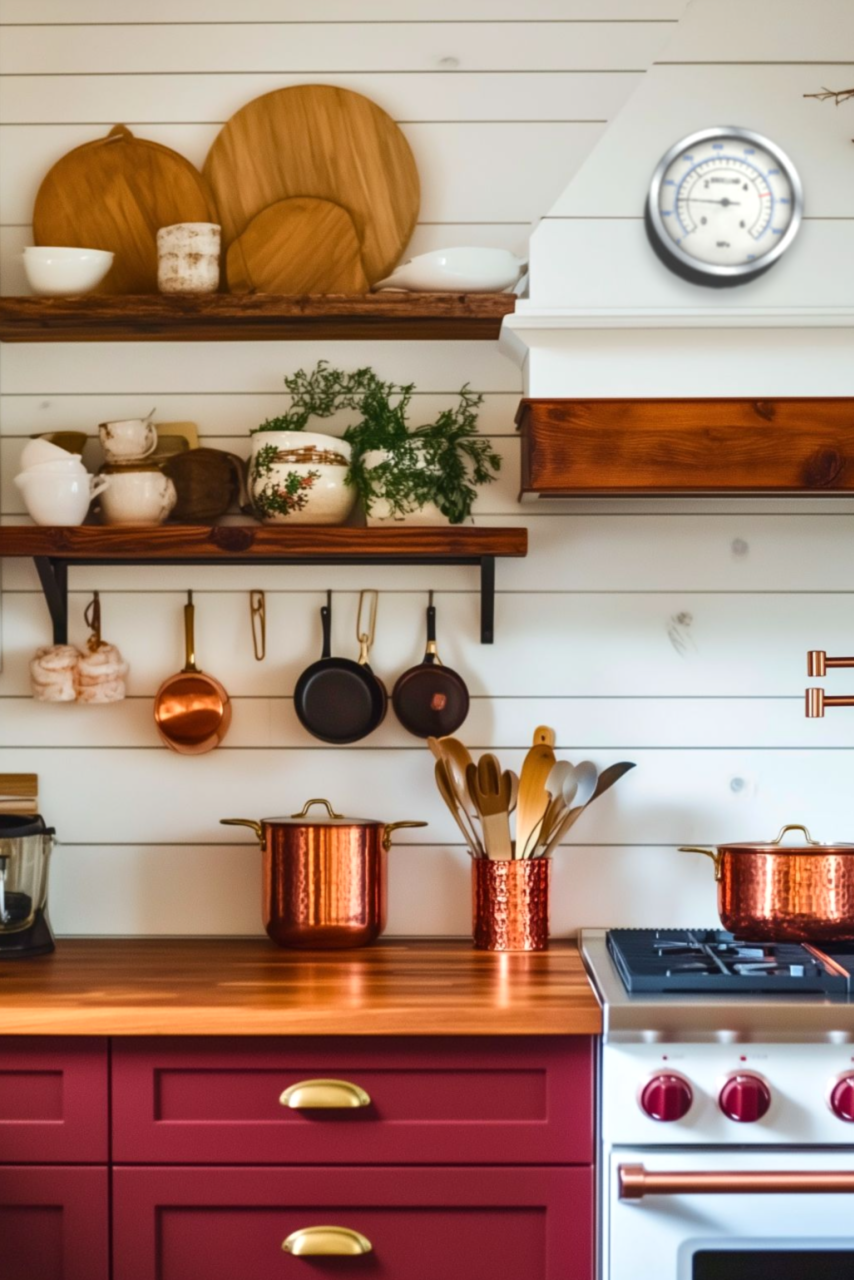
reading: {"value": 1, "unit": "MPa"}
